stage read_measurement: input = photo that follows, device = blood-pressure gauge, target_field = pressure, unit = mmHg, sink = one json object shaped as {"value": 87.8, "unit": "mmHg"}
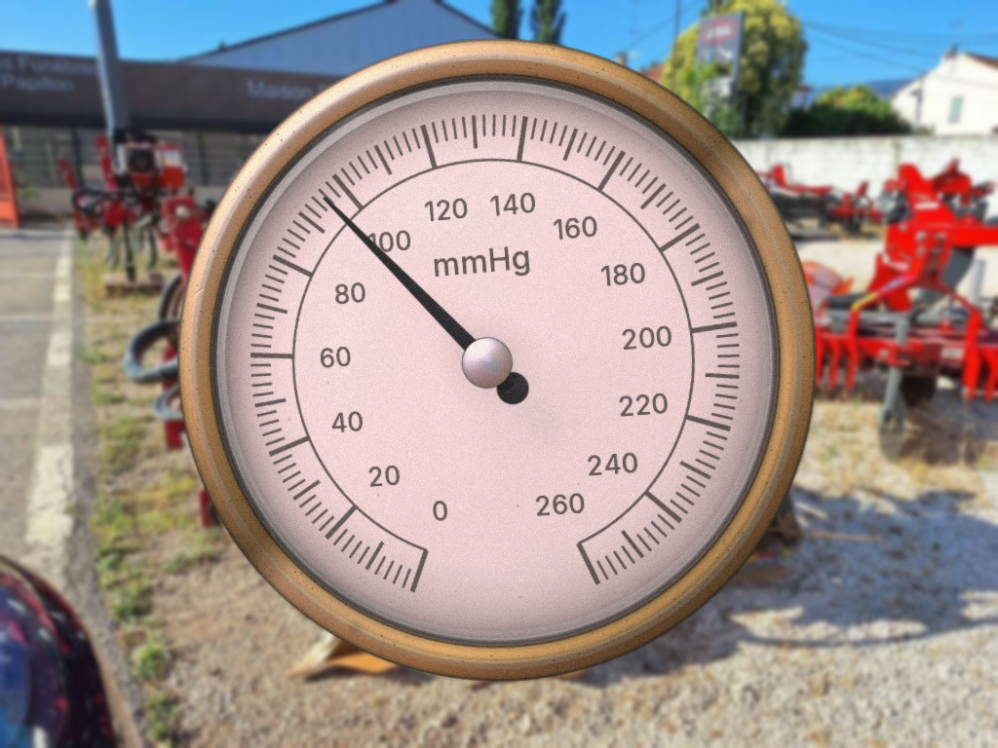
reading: {"value": 96, "unit": "mmHg"}
